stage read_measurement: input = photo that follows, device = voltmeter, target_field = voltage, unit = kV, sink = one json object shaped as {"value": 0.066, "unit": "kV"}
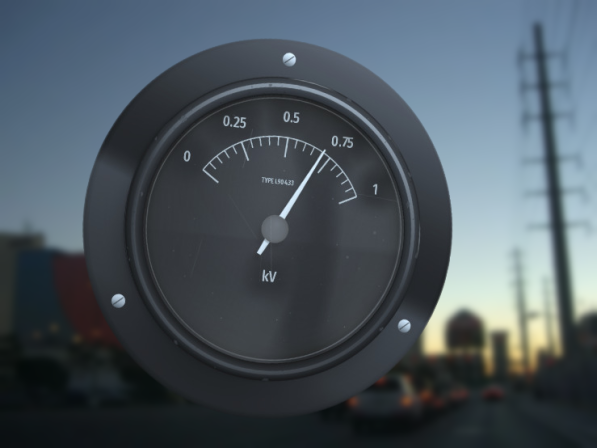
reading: {"value": 0.7, "unit": "kV"}
